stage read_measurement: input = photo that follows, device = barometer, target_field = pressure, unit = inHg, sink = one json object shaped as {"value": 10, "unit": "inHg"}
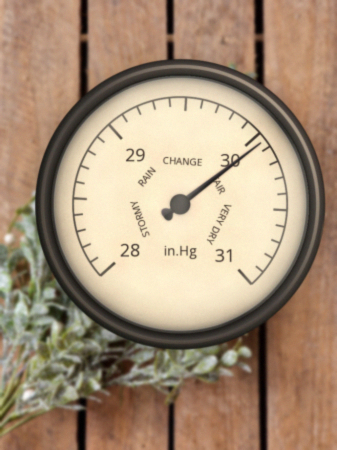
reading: {"value": 30.05, "unit": "inHg"}
